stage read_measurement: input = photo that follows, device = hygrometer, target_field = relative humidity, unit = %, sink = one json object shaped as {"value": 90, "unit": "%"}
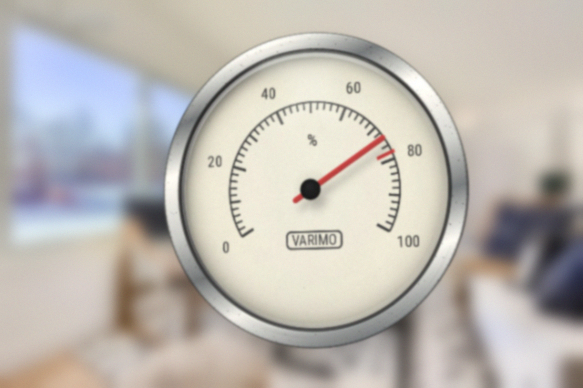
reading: {"value": 74, "unit": "%"}
